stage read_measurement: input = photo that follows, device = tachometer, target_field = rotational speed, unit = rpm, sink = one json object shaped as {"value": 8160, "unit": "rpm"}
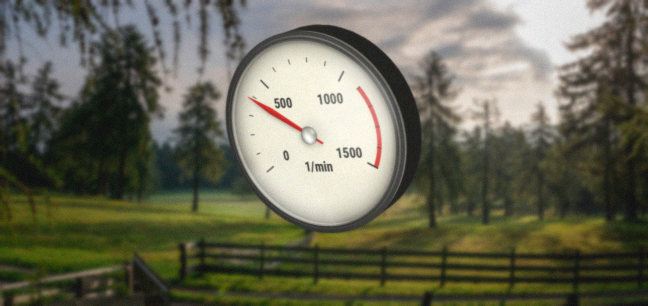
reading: {"value": 400, "unit": "rpm"}
